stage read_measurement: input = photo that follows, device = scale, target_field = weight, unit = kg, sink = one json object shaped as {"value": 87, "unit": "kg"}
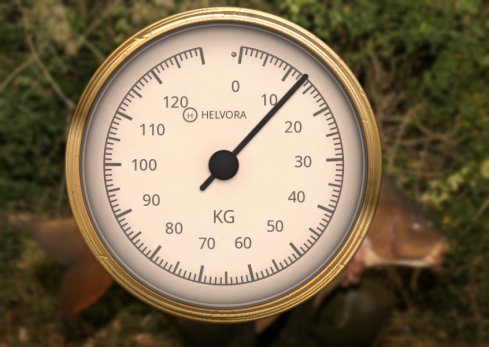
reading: {"value": 13, "unit": "kg"}
